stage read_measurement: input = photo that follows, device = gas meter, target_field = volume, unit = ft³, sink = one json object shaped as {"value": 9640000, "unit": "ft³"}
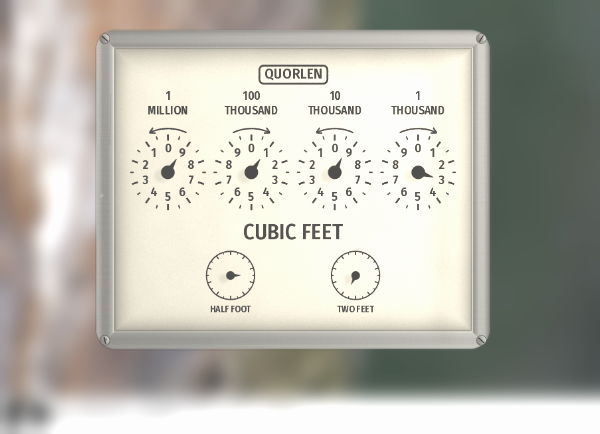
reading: {"value": 909300, "unit": "ft³"}
